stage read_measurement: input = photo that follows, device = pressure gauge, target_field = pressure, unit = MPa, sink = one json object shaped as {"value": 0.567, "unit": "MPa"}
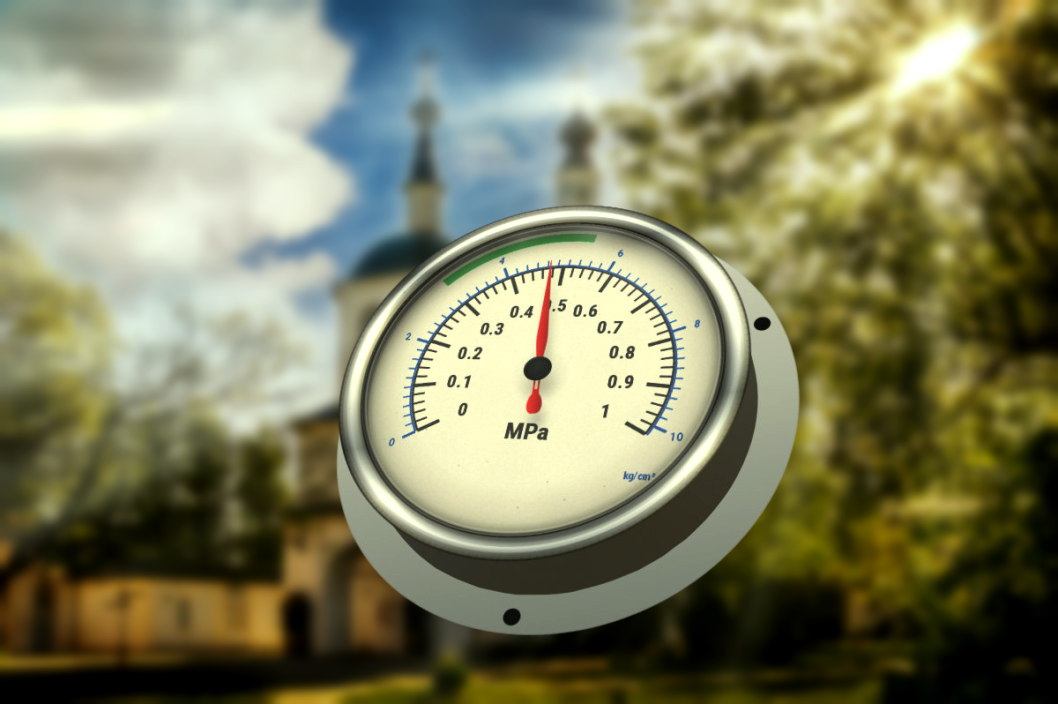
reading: {"value": 0.48, "unit": "MPa"}
